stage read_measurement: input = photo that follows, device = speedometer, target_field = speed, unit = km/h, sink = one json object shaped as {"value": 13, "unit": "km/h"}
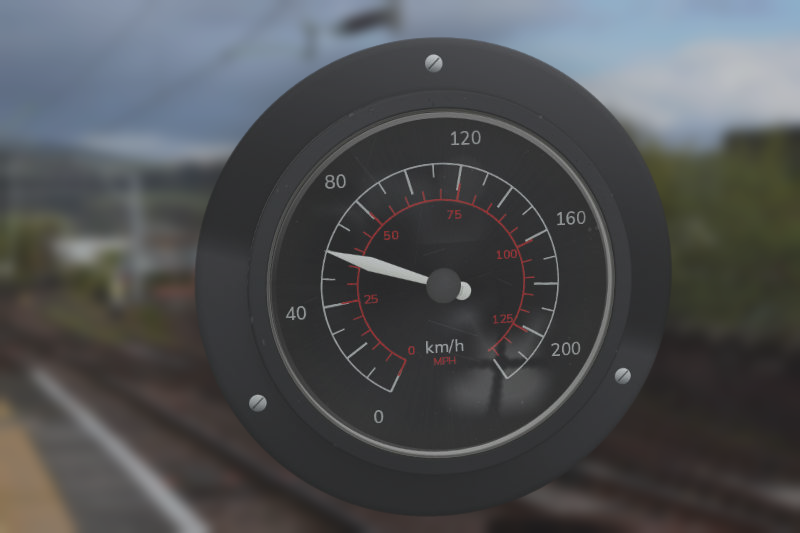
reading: {"value": 60, "unit": "km/h"}
